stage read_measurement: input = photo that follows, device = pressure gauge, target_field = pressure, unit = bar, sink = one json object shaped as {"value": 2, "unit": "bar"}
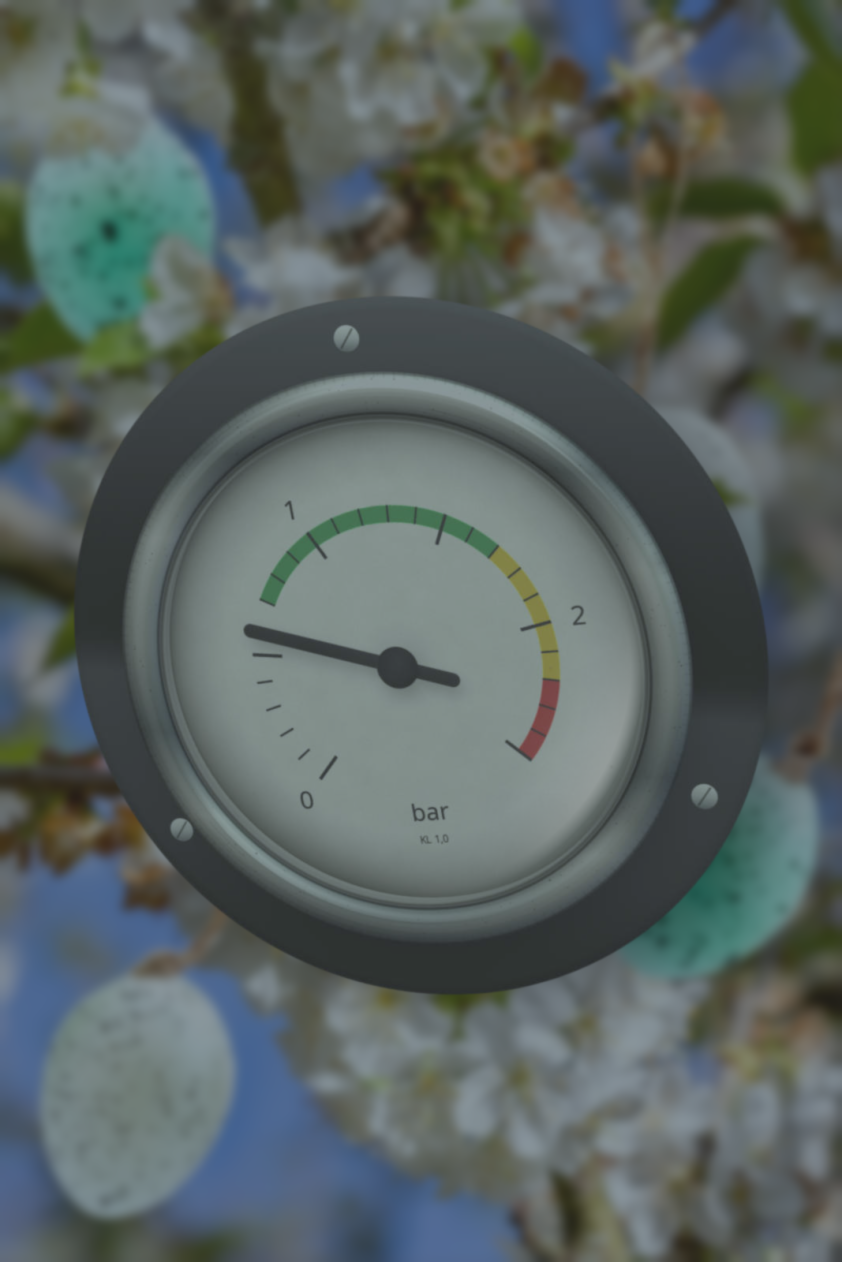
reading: {"value": 0.6, "unit": "bar"}
